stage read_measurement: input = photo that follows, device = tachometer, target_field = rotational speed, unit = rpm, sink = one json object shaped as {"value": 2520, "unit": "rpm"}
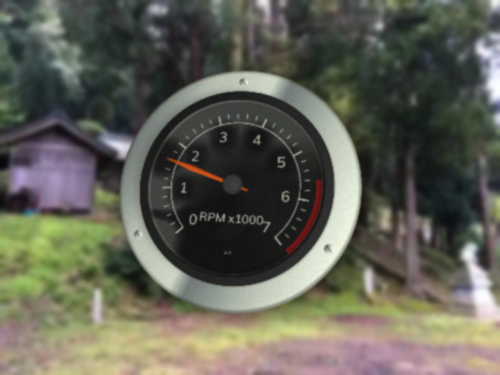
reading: {"value": 1600, "unit": "rpm"}
